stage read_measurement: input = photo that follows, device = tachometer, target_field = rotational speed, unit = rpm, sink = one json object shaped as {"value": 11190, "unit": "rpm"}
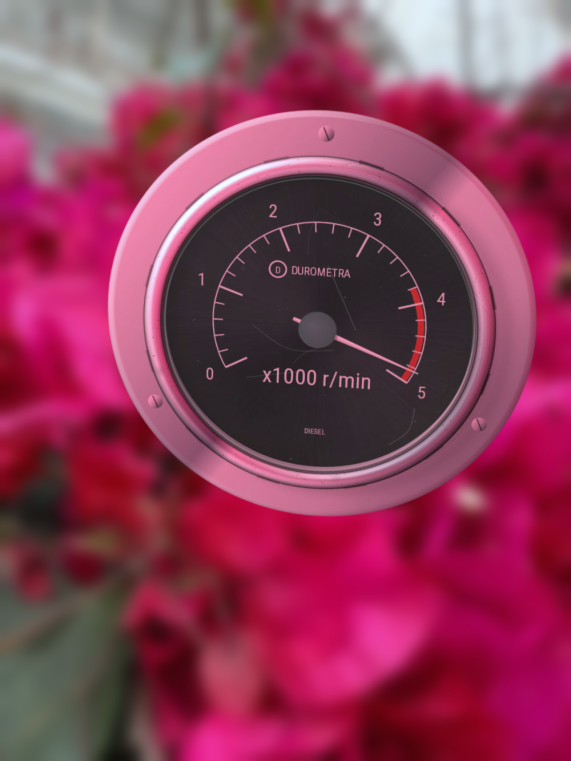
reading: {"value": 4800, "unit": "rpm"}
